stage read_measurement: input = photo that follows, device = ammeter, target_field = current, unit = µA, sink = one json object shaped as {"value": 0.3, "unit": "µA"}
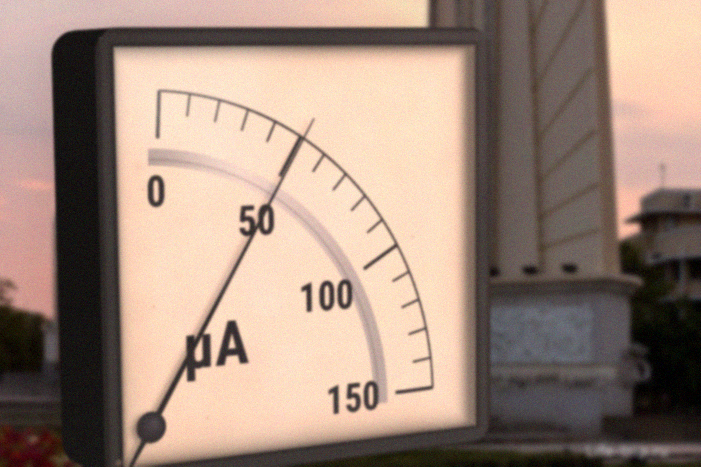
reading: {"value": 50, "unit": "µA"}
